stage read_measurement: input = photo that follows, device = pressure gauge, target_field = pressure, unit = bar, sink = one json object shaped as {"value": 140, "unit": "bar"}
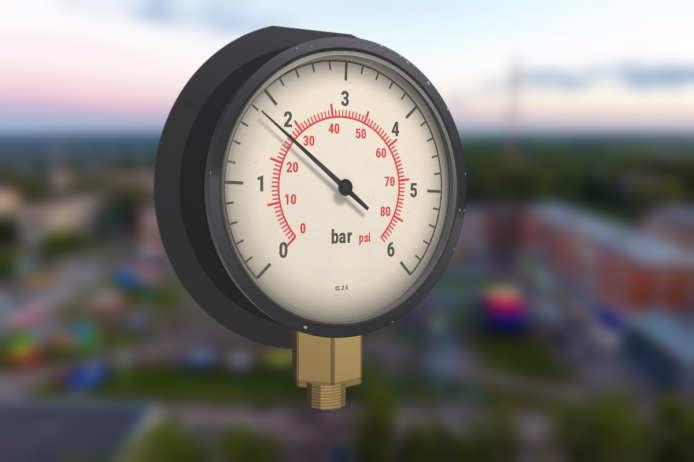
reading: {"value": 1.8, "unit": "bar"}
